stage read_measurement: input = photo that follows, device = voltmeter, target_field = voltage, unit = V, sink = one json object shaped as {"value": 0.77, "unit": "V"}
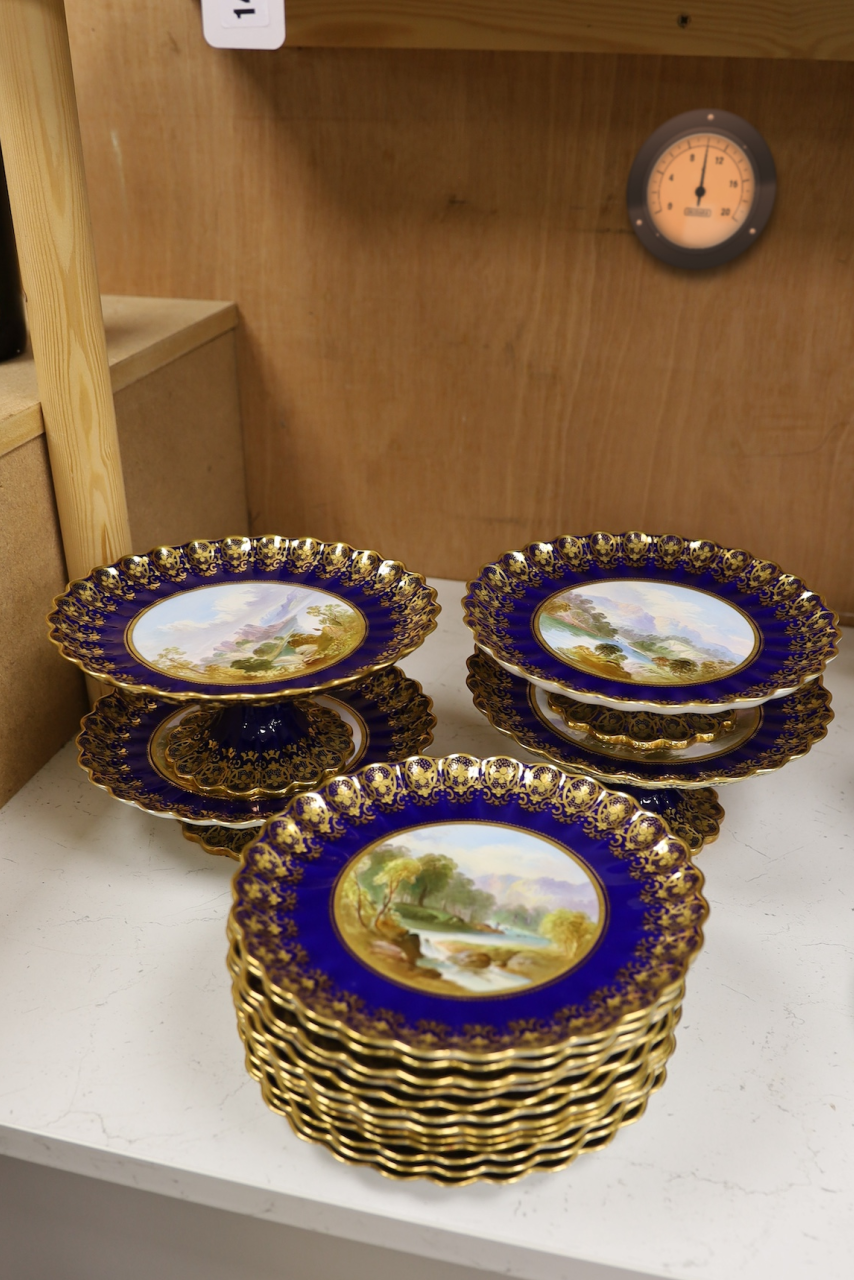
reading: {"value": 10, "unit": "V"}
